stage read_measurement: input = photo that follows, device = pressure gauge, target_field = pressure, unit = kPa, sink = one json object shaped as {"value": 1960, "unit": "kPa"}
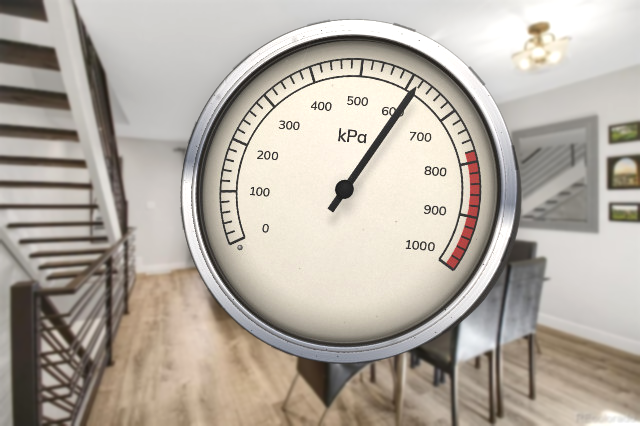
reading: {"value": 620, "unit": "kPa"}
